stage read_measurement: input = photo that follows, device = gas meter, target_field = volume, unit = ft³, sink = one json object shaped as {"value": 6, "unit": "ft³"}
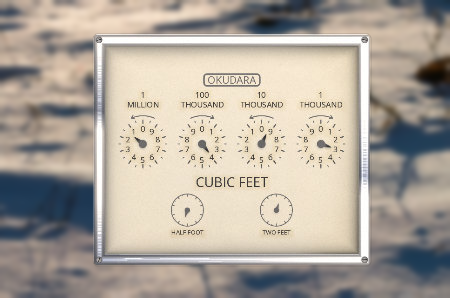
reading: {"value": 139300, "unit": "ft³"}
